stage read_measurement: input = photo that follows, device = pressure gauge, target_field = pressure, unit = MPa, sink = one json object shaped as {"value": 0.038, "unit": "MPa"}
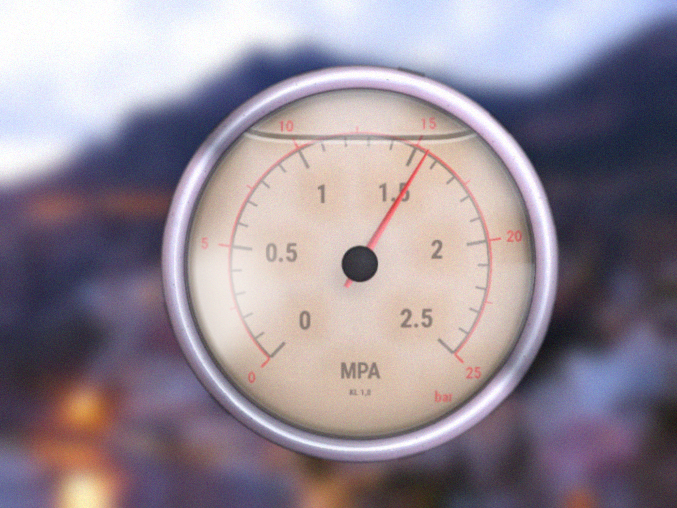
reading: {"value": 1.55, "unit": "MPa"}
